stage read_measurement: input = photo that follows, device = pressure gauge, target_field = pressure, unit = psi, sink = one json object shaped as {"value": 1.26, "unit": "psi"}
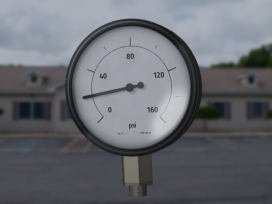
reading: {"value": 20, "unit": "psi"}
